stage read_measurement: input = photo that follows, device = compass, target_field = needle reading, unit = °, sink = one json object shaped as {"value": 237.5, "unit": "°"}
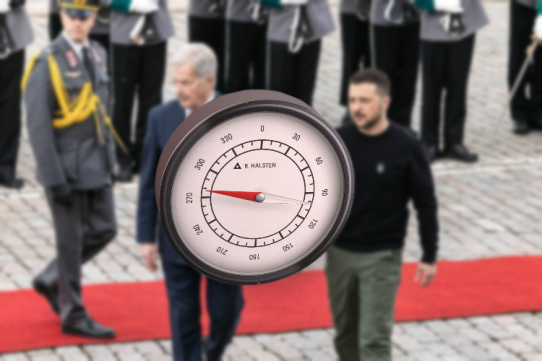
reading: {"value": 280, "unit": "°"}
